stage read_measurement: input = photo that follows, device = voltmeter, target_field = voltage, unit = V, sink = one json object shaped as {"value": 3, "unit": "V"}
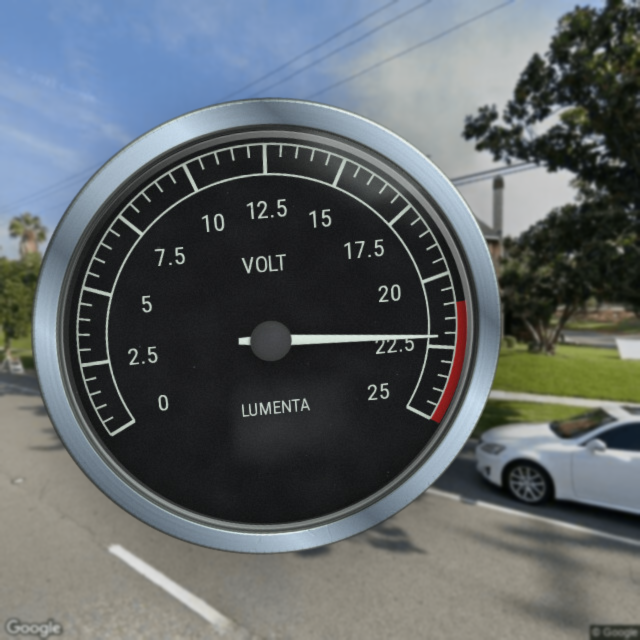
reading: {"value": 22, "unit": "V"}
